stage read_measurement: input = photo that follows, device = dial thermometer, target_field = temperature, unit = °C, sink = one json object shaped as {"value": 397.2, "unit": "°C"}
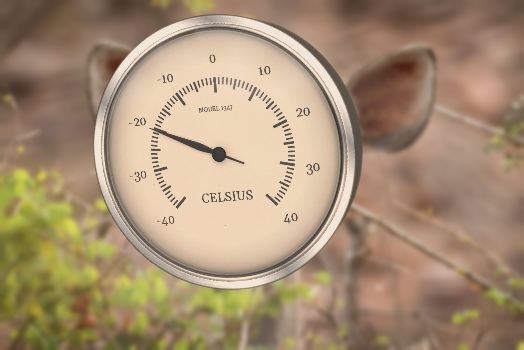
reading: {"value": -20, "unit": "°C"}
